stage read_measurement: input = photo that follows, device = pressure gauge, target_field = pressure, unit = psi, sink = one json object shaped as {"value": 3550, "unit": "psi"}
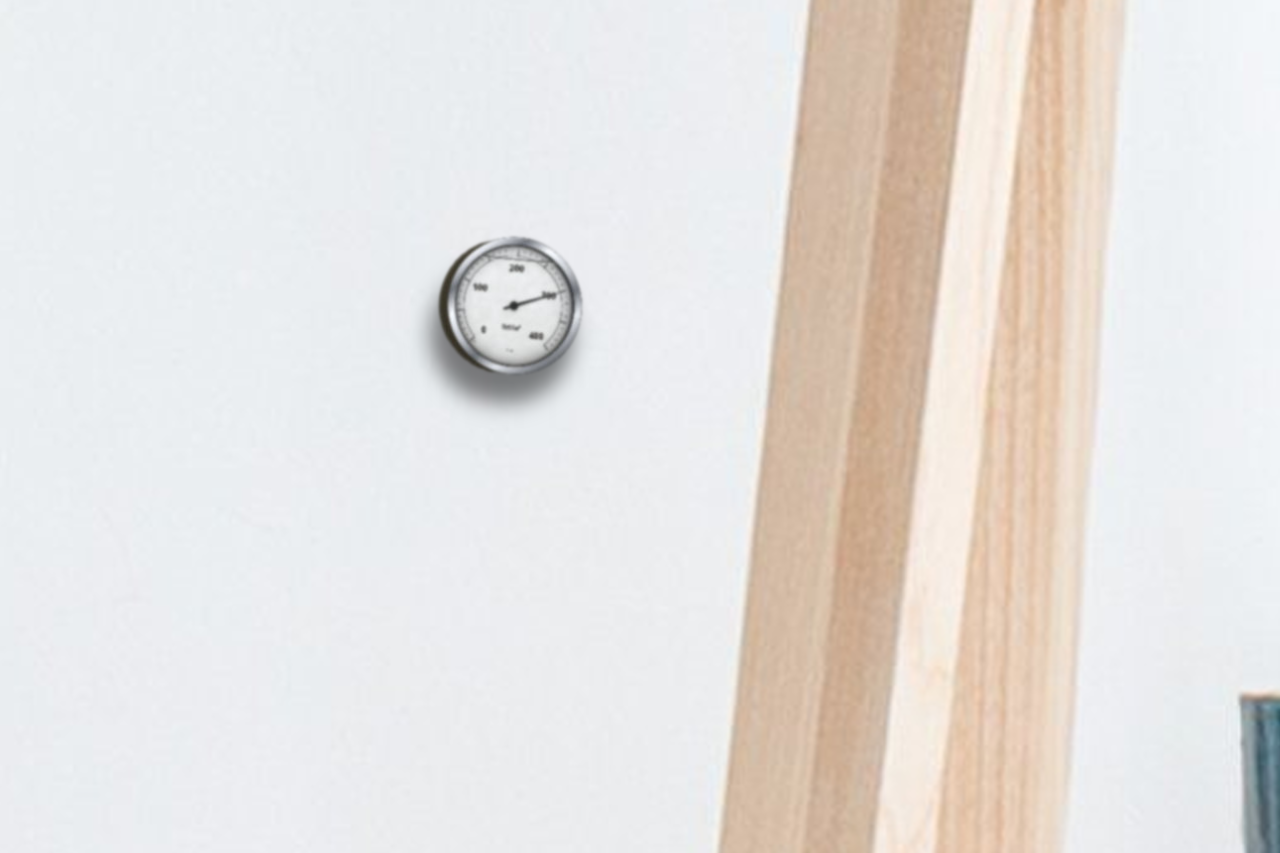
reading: {"value": 300, "unit": "psi"}
